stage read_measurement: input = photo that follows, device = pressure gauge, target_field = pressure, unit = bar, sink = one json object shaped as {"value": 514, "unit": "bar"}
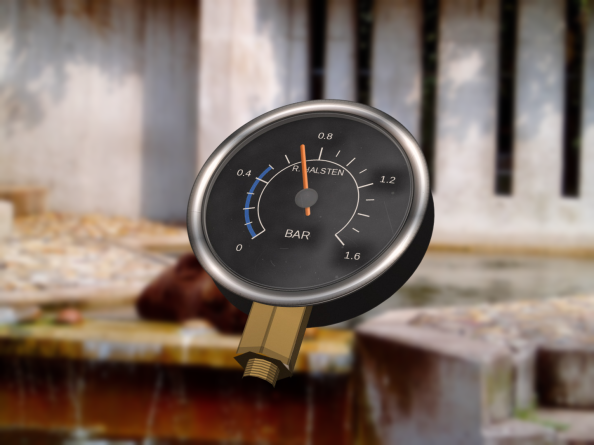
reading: {"value": 0.7, "unit": "bar"}
